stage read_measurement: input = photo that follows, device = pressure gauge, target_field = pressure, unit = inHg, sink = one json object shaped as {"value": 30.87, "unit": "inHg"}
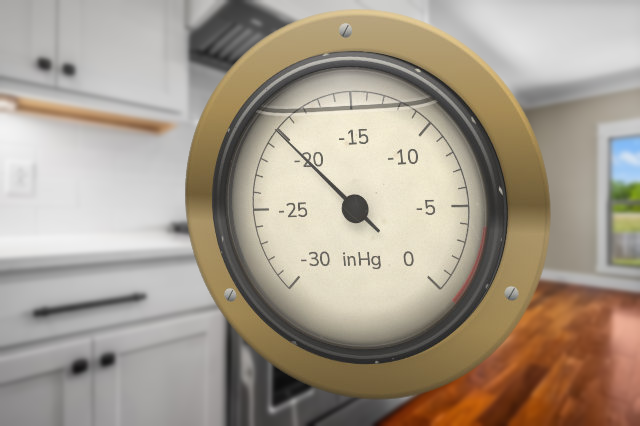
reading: {"value": -20, "unit": "inHg"}
